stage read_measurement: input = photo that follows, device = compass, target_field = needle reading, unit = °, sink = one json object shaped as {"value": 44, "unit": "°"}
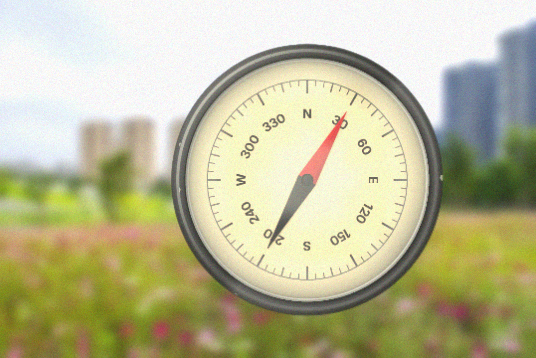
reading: {"value": 30, "unit": "°"}
